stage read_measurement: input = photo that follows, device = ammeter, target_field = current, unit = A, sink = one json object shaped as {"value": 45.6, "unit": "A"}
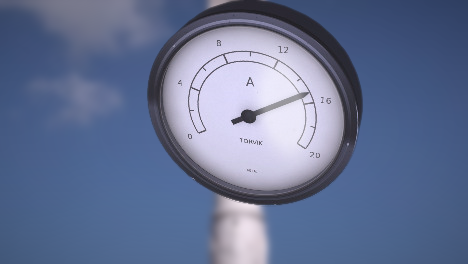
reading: {"value": 15, "unit": "A"}
